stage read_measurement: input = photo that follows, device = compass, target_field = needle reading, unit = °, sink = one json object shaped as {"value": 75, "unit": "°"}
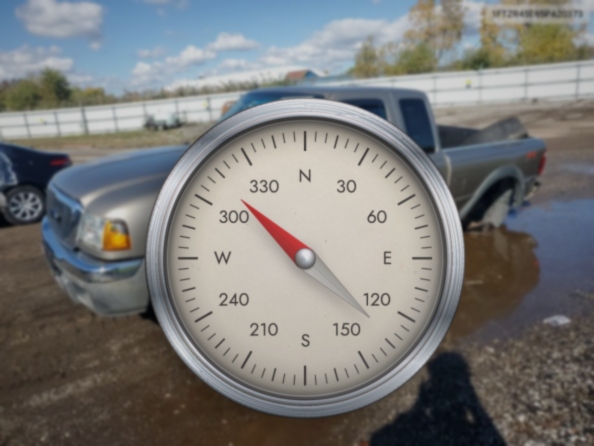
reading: {"value": 312.5, "unit": "°"}
